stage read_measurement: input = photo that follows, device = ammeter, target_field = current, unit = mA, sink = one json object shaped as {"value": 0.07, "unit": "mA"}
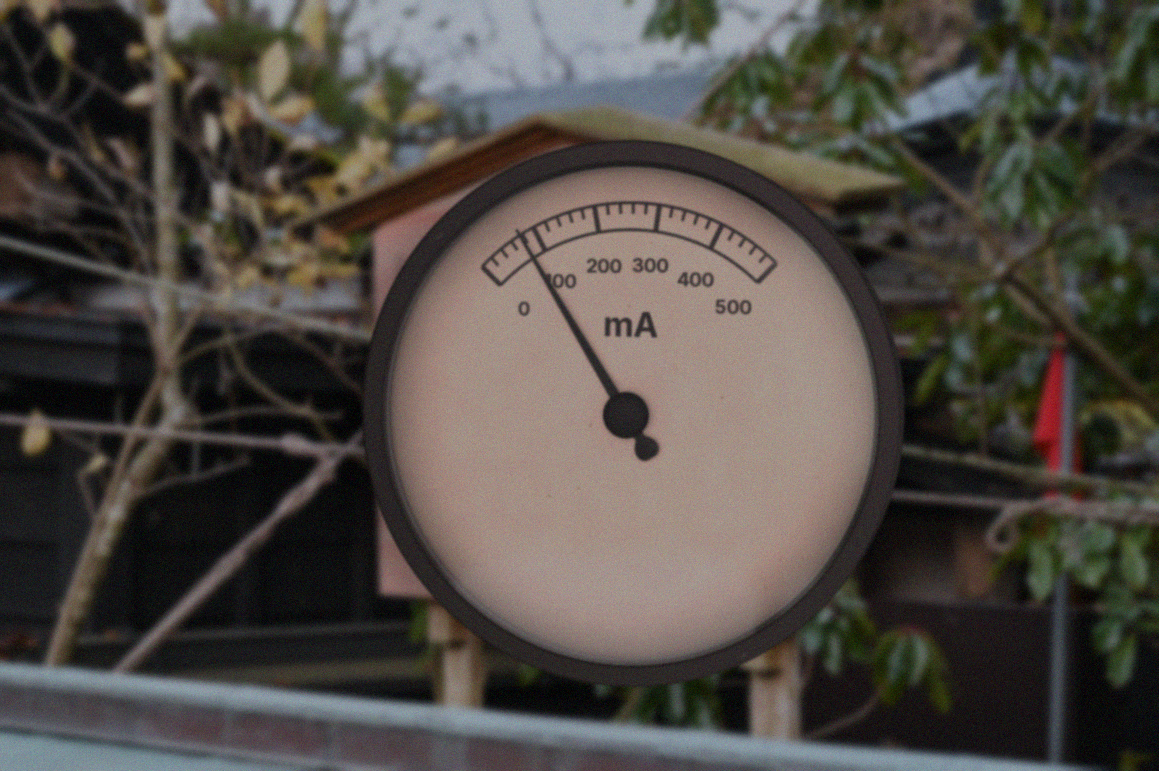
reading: {"value": 80, "unit": "mA"}
